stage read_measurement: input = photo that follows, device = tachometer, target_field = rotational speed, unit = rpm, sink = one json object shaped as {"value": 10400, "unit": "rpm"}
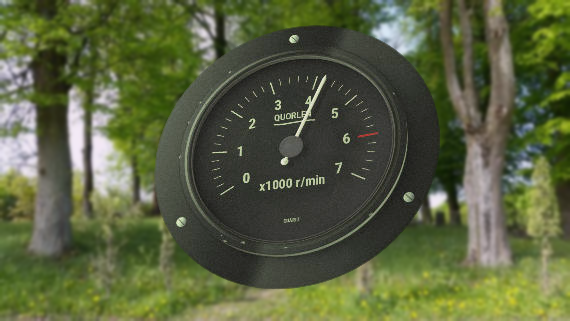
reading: {"value": 4200, "unit": "rpm"}
